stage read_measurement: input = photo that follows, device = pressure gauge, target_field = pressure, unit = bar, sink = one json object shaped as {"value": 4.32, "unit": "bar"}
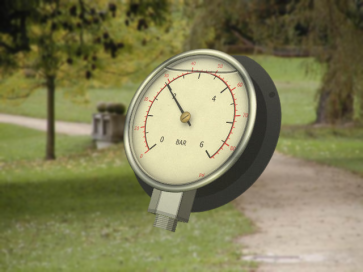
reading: {"value": 2, "unit": "bar"}
